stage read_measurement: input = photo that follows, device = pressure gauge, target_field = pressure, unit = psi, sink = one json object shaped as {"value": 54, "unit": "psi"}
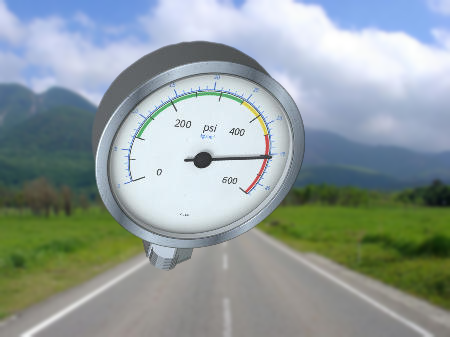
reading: {"value": 500, "unit": "psi"}
